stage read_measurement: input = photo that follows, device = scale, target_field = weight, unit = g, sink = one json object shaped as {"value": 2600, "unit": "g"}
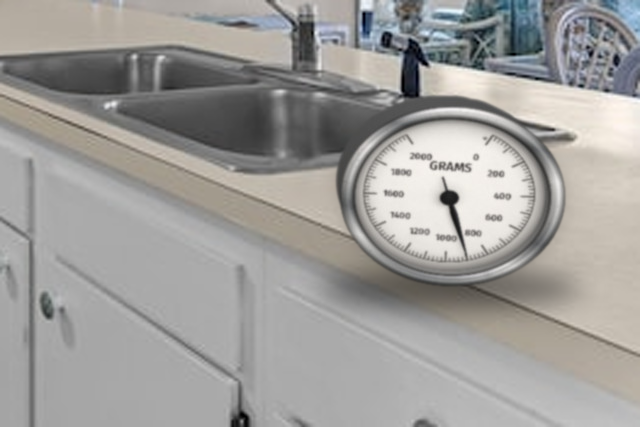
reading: {"value": 900, "unit": "g"}
